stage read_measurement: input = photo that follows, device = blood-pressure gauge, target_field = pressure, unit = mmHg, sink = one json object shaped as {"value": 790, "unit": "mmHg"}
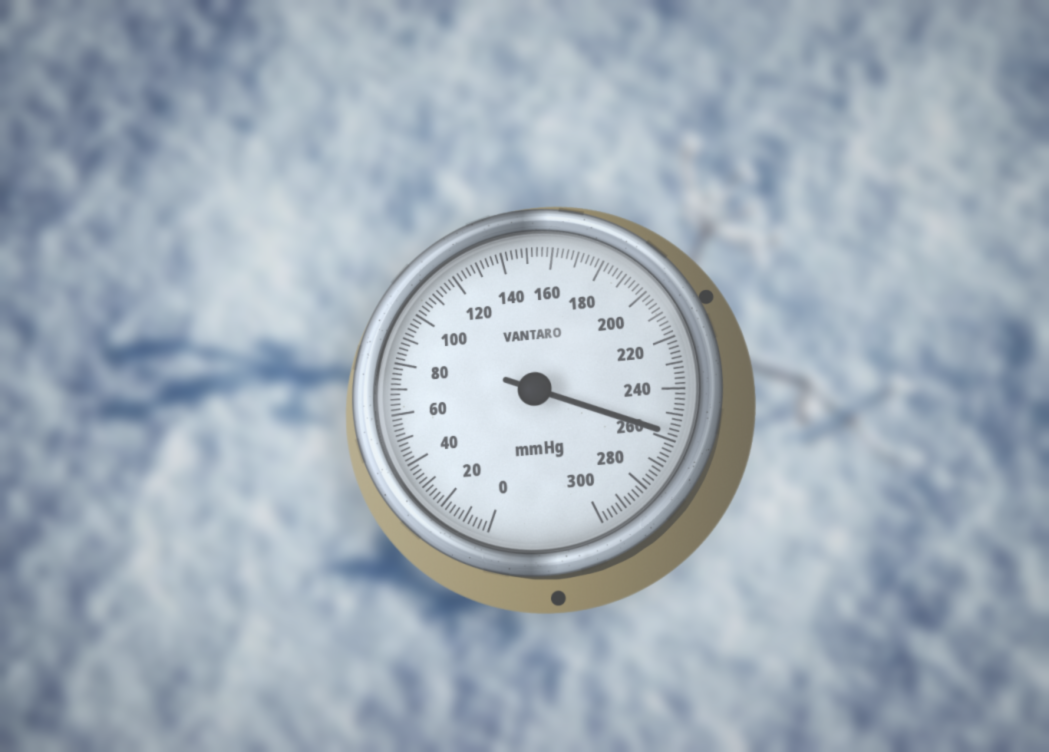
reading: {"value": 258, "unit": "mmHg"}
